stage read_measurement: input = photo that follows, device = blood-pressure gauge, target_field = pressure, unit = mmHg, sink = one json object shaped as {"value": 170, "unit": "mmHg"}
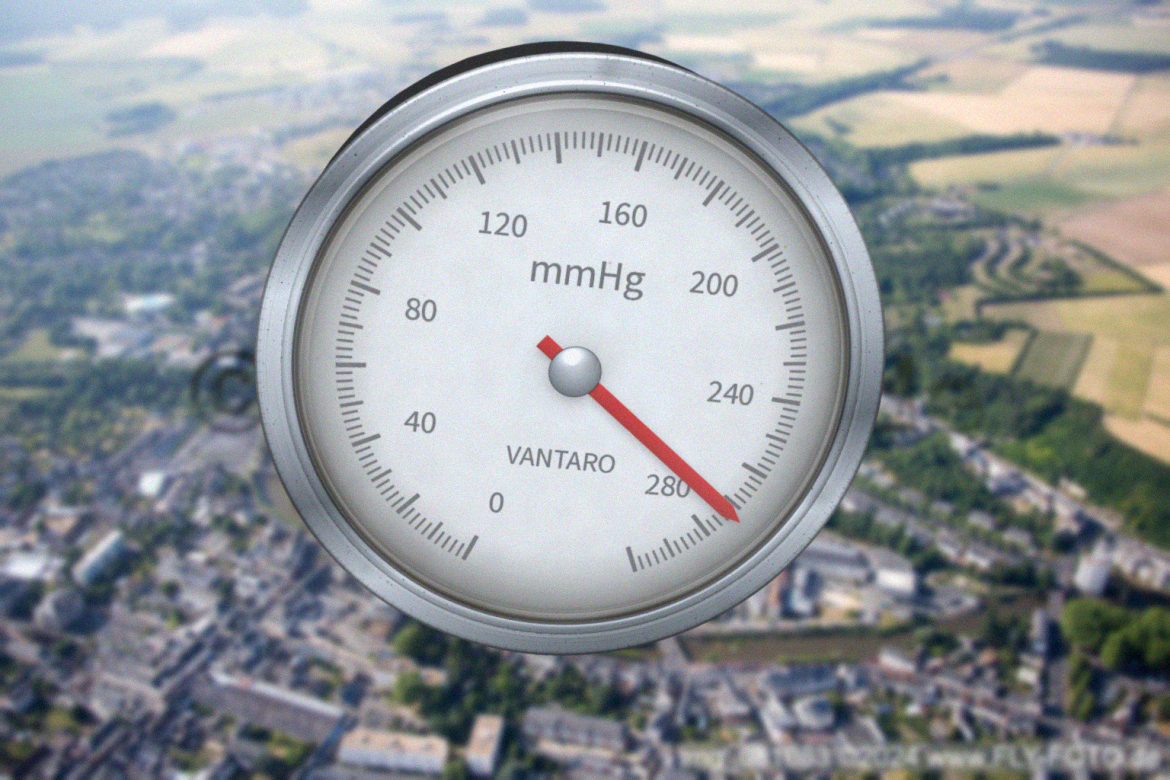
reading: {"value": 272, "unit": "mmHg"}
